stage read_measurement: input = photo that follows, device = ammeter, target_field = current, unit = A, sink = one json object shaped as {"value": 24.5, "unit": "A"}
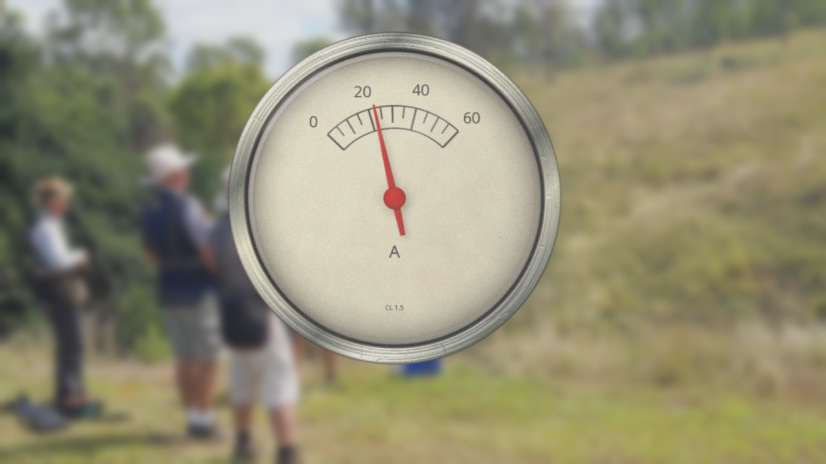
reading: {"value": 22.5, "unit": "A"}
